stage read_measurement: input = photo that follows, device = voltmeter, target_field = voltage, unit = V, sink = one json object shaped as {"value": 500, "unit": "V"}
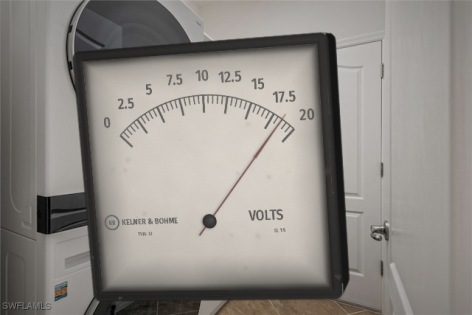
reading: {"value": 18.5, "unit": "V"}
